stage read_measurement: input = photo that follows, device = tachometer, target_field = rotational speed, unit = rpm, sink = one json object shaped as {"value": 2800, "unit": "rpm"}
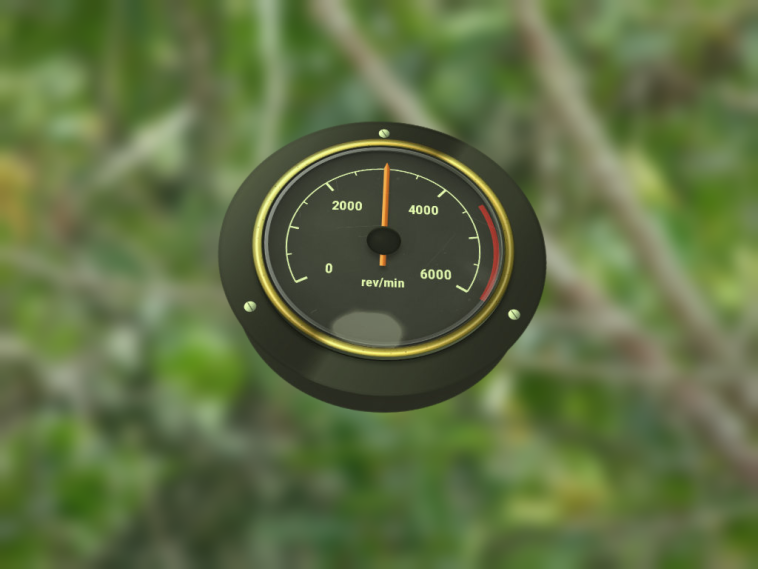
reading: {"value": 3000, "unit": "rpm"}
